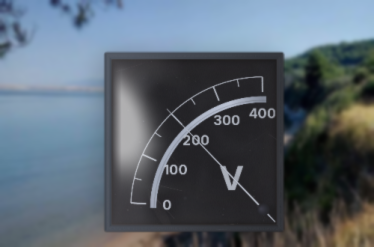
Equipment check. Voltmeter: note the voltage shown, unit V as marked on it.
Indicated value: 200 V
